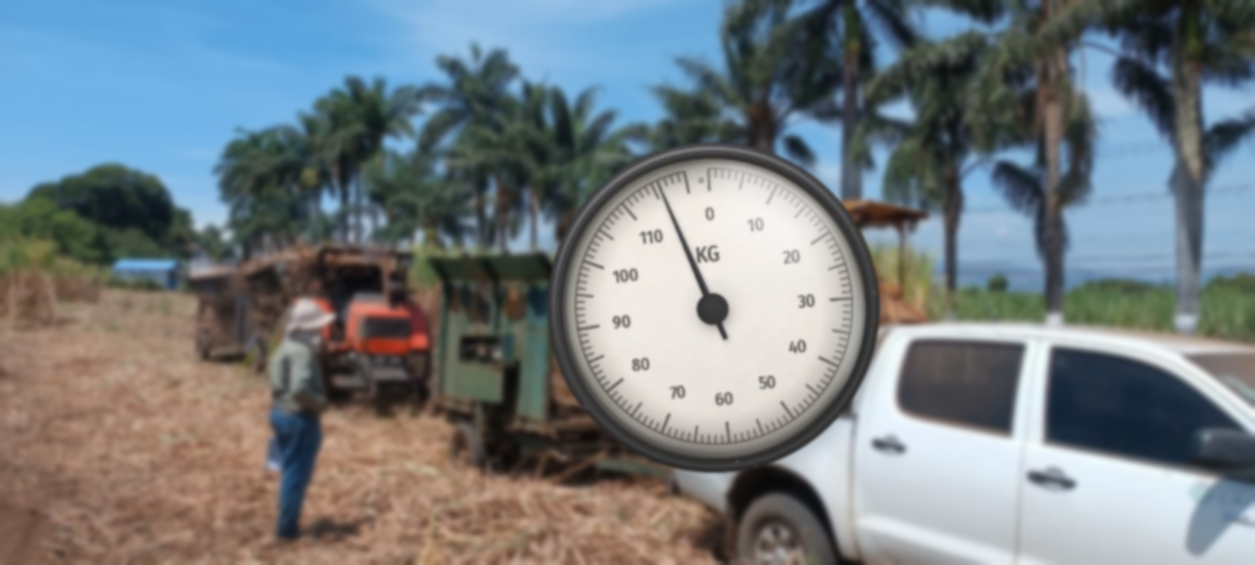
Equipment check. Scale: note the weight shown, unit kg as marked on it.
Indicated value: 116 kg
